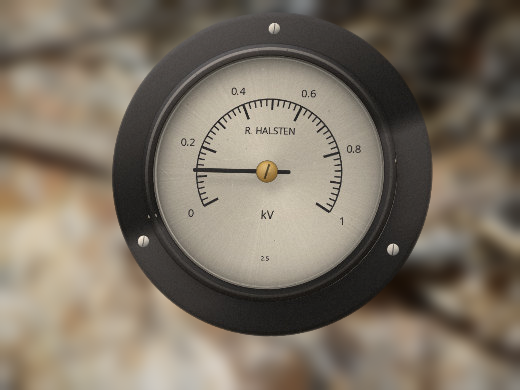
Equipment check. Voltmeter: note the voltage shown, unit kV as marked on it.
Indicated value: 0.12 kV
